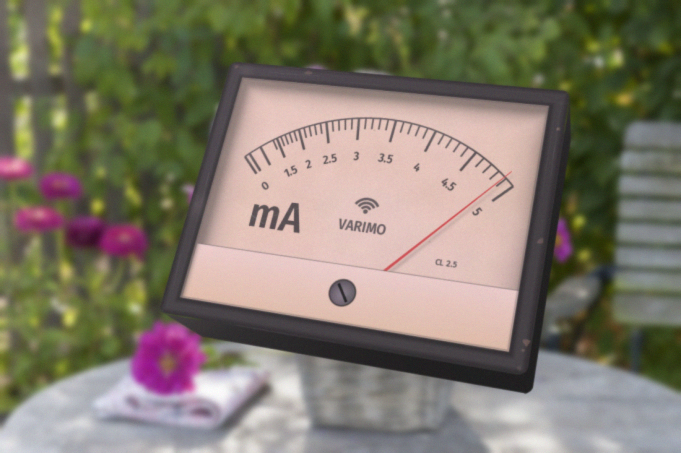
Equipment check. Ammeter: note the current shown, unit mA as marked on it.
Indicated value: 4.9 mA
